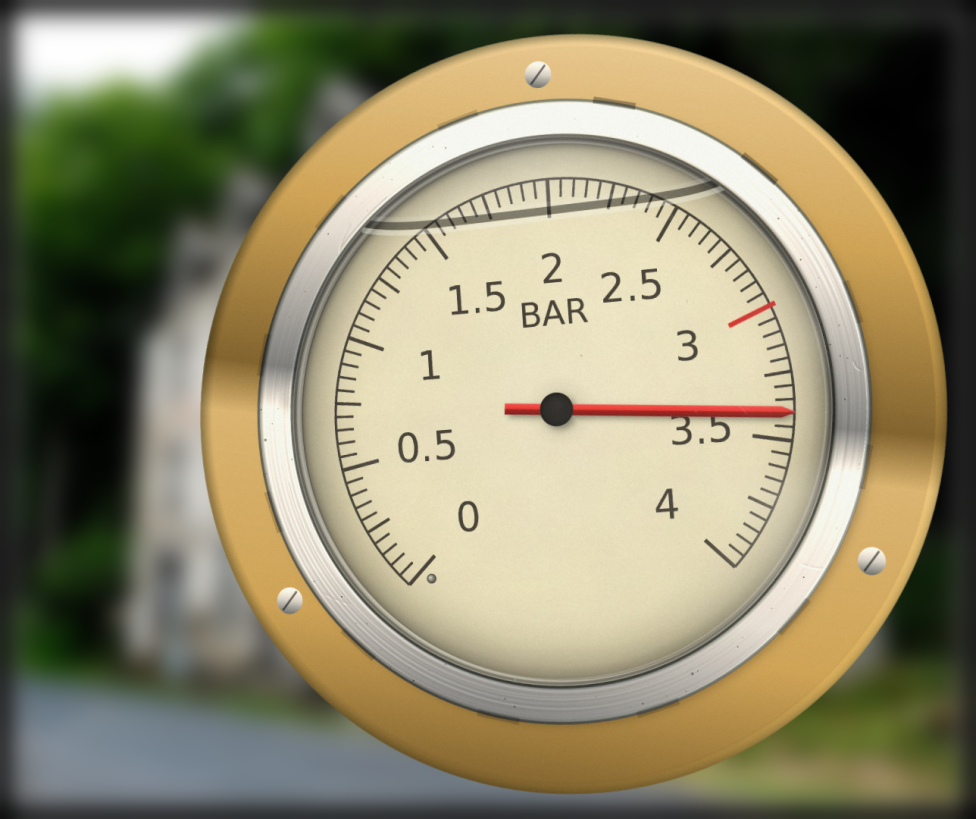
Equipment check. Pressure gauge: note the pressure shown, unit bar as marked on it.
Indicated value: 3.4 bar
